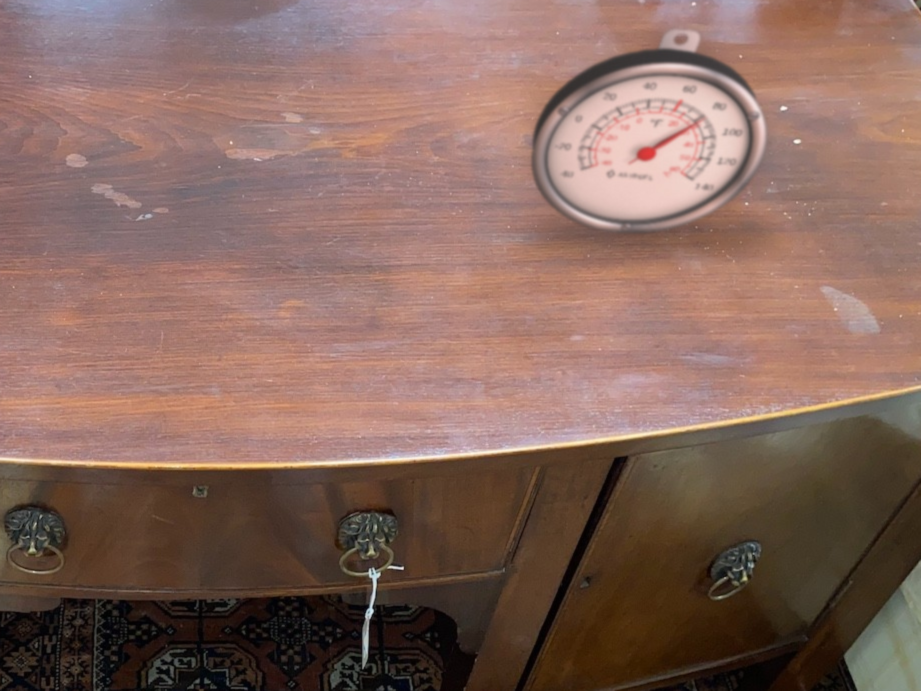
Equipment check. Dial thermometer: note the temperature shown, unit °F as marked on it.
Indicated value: 80 °F
